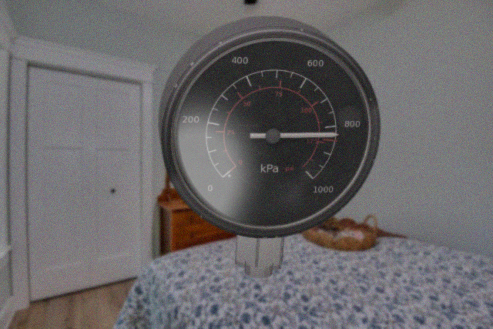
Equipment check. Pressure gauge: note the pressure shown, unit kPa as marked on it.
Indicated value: 825 kPa
